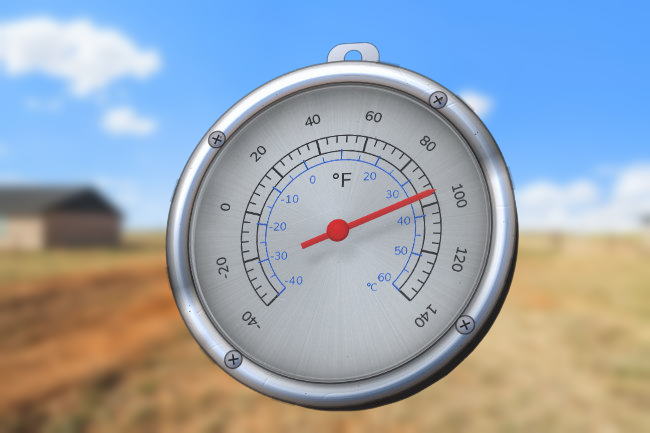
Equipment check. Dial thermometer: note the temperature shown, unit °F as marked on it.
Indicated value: 96 °F
